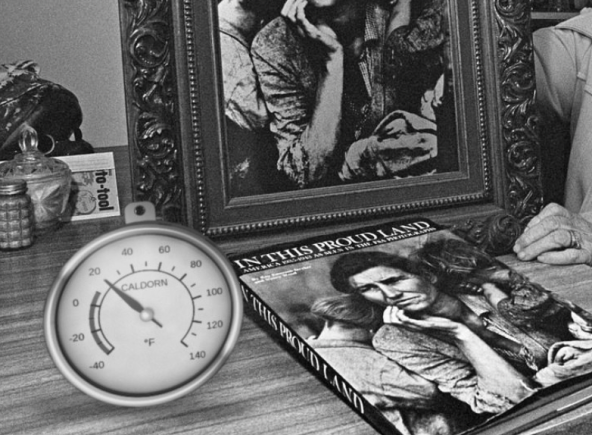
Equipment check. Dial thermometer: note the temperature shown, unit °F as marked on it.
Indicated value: 20 °F
